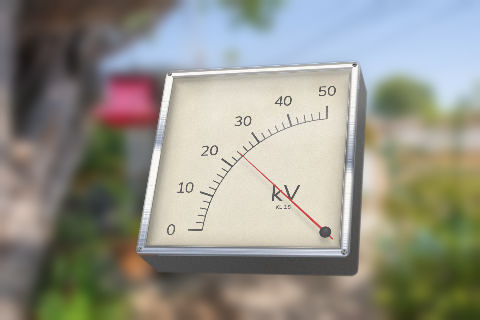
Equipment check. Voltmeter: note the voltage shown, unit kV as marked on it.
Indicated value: 24 kV
